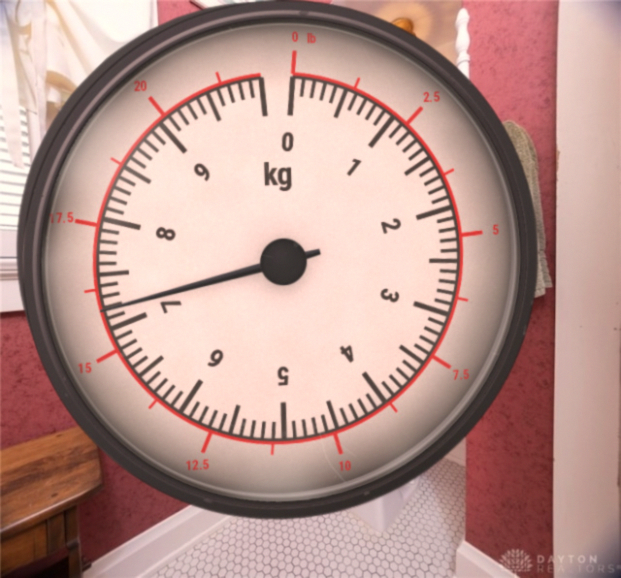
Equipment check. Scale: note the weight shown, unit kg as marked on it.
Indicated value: 7.2 kg
